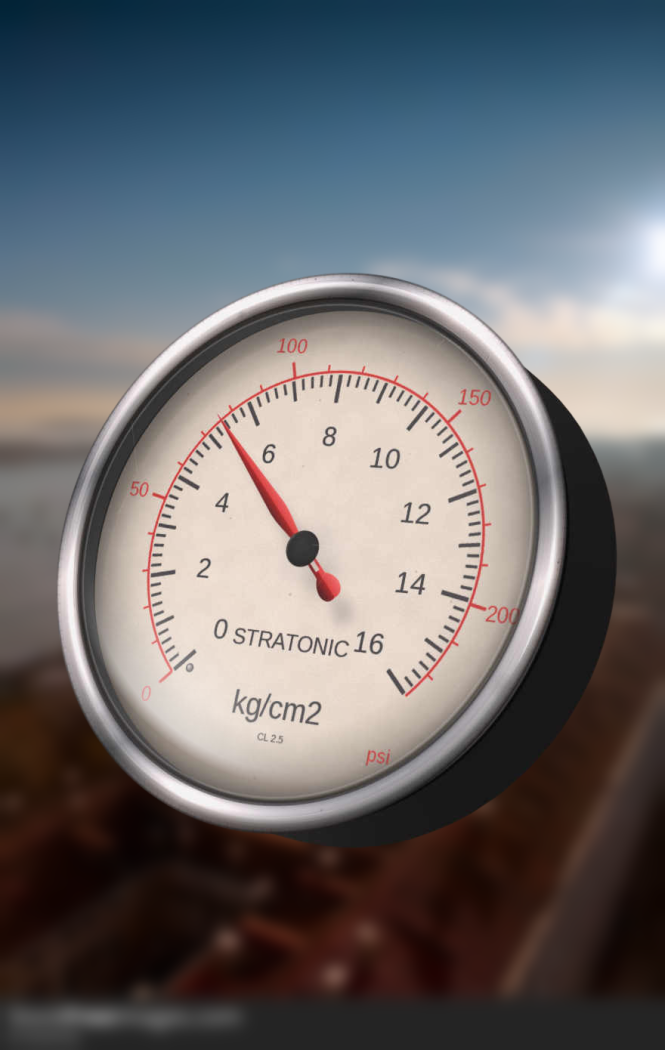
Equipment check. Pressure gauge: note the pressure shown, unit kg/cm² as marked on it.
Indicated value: 5.4 kg/cm²
